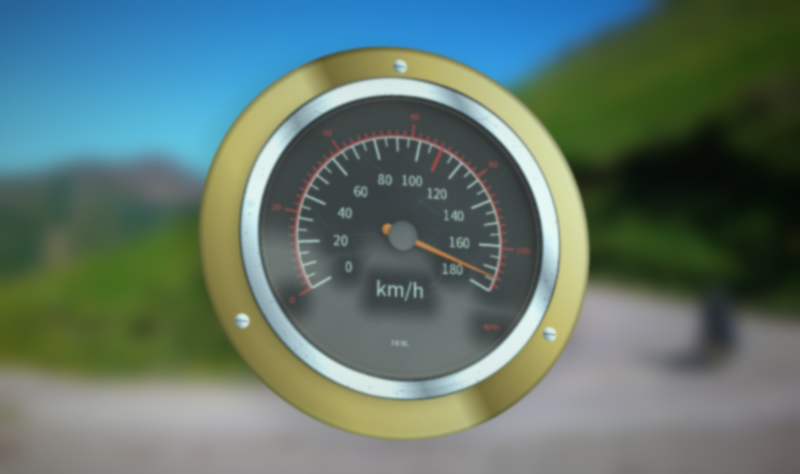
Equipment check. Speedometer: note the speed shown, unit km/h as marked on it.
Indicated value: 175 km/h
